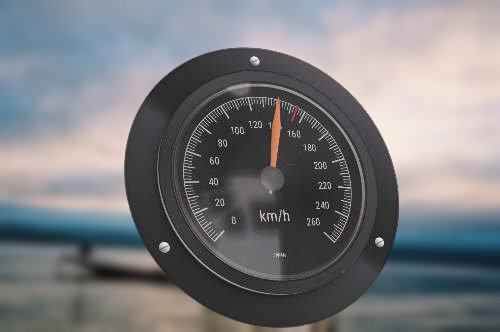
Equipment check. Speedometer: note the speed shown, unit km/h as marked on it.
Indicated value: 140 km/h
